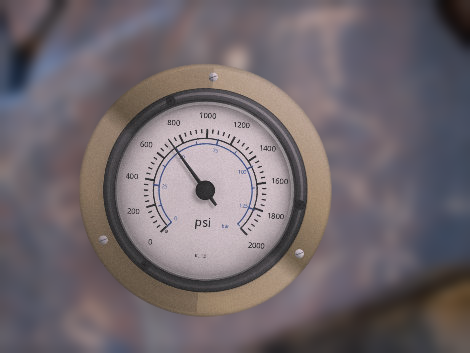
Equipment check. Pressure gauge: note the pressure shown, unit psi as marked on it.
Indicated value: 720 psi
